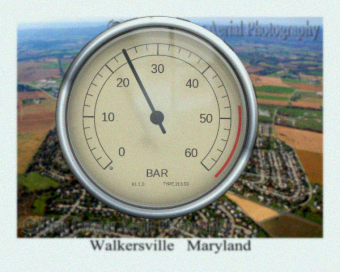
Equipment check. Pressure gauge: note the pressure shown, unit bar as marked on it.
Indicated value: 24 bar
